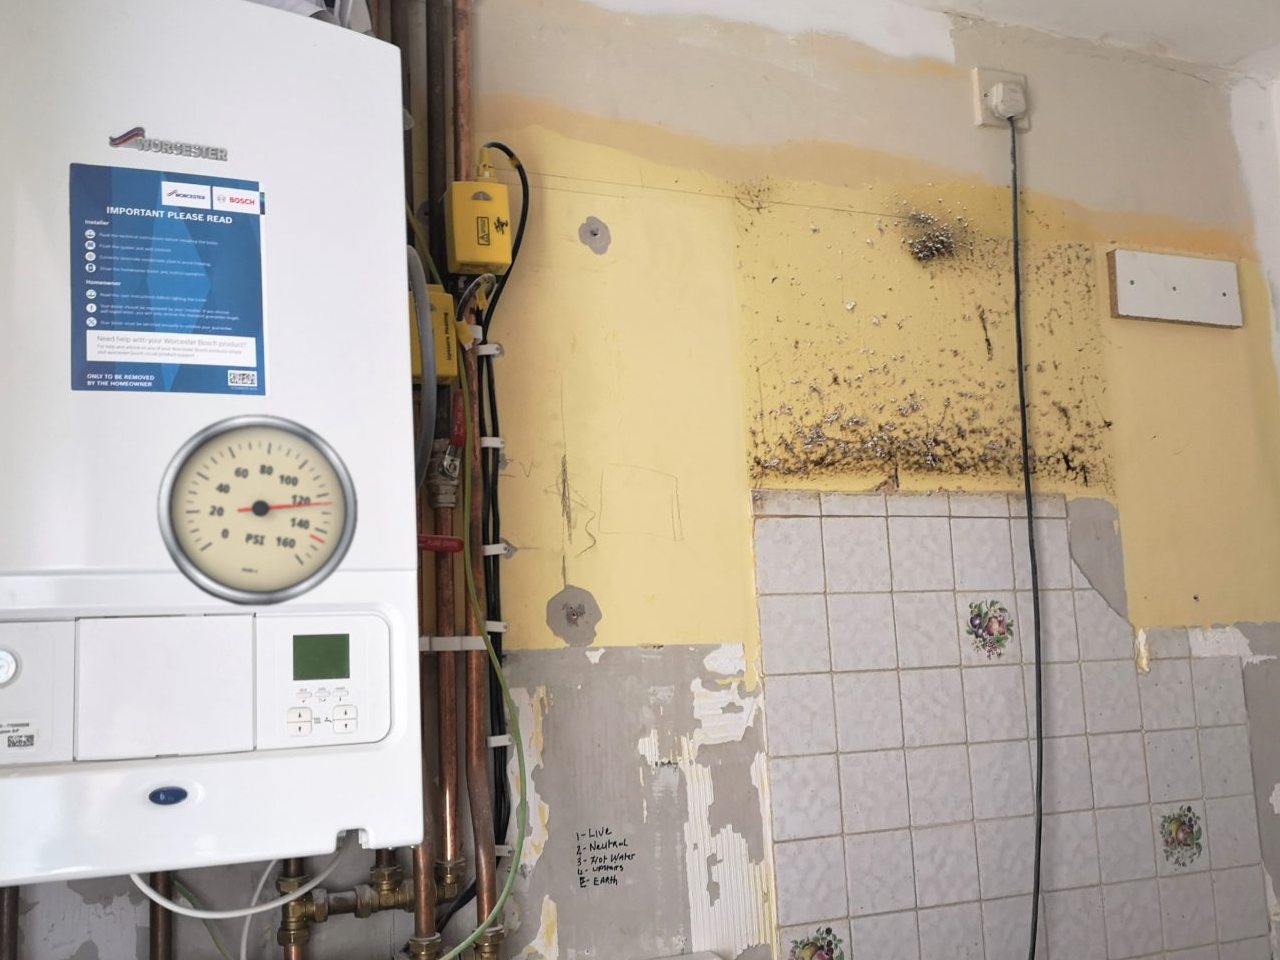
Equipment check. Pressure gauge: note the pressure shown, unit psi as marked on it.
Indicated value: 125 psi
